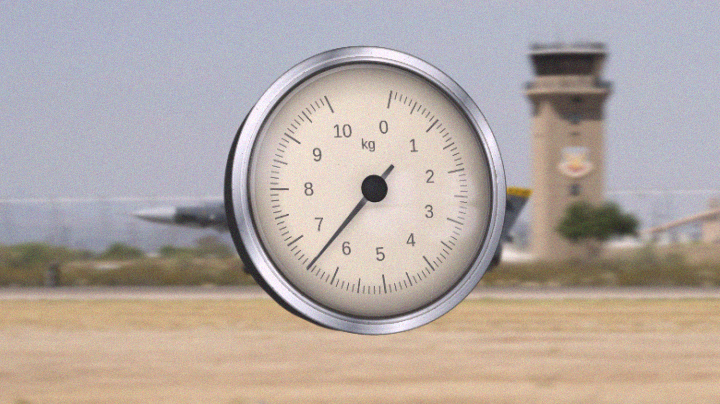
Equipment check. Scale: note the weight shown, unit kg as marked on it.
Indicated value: 6.5 kg
